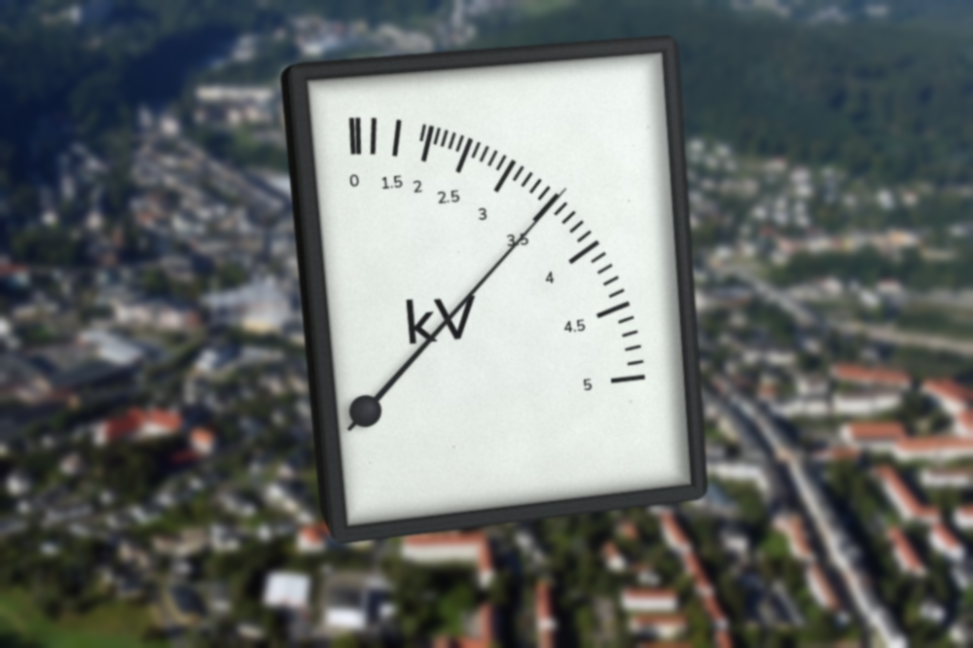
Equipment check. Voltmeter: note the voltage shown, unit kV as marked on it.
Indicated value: 3.5 kV
